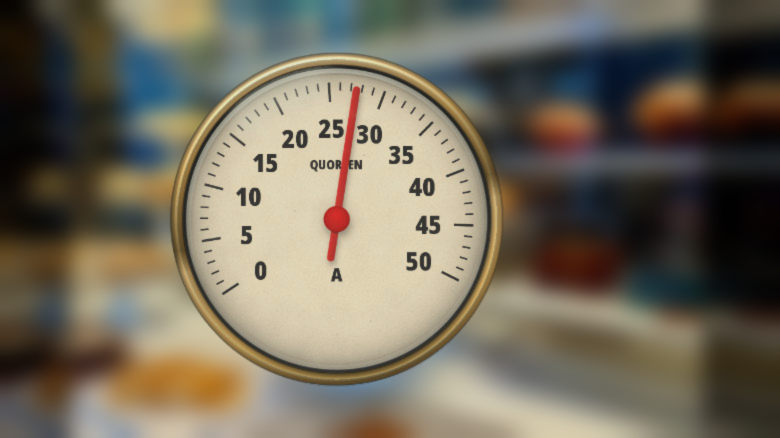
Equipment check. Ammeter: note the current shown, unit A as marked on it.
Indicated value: 27.5 A
